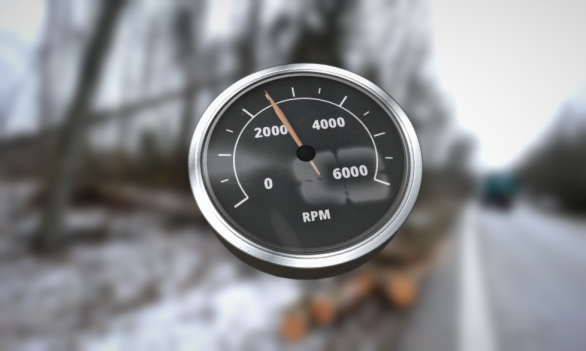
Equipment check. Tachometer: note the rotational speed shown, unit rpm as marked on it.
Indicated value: 2500 rpm
